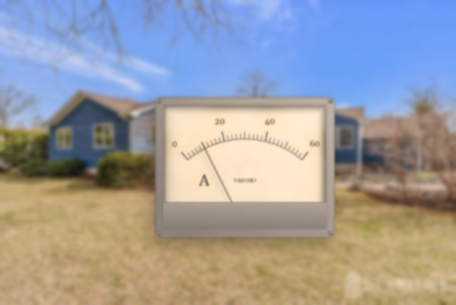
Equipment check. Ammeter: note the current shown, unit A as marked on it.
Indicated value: 10 A
